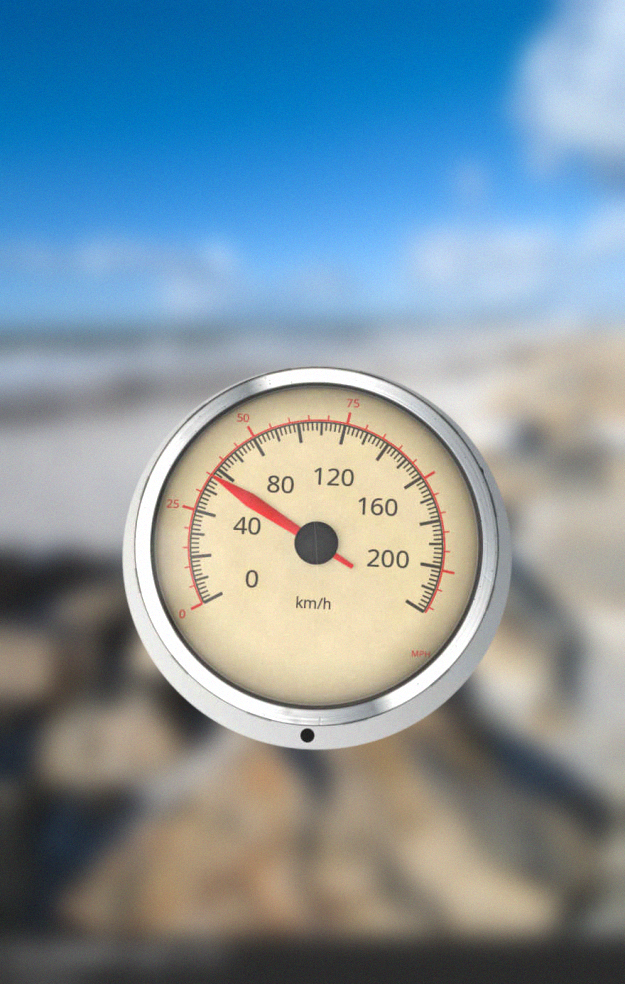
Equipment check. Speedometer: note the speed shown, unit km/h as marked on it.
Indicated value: 56 km/h
